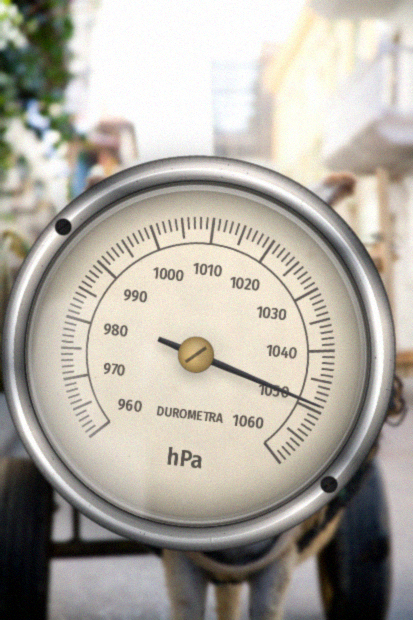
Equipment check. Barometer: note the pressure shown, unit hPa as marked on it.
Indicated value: 1049 hPa
